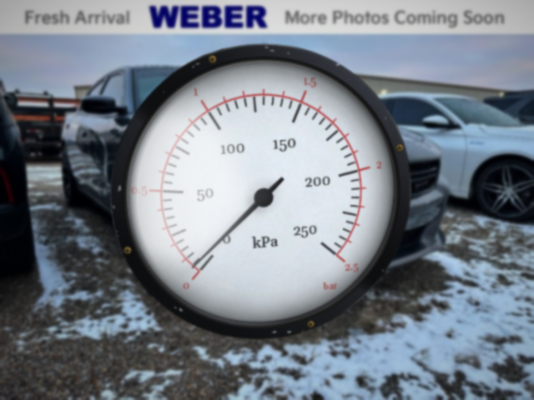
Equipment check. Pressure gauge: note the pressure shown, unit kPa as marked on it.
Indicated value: 5 kPa
